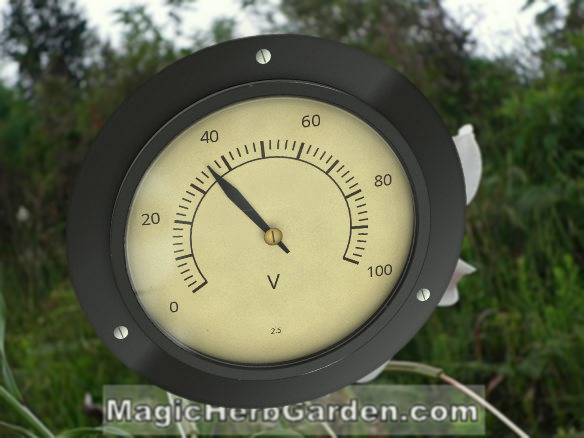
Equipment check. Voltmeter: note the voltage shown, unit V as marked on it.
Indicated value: 36 V
